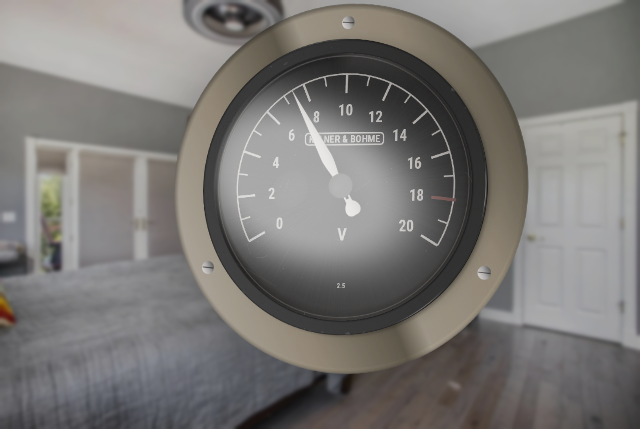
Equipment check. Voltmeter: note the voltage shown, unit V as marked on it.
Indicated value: 7.5 V
